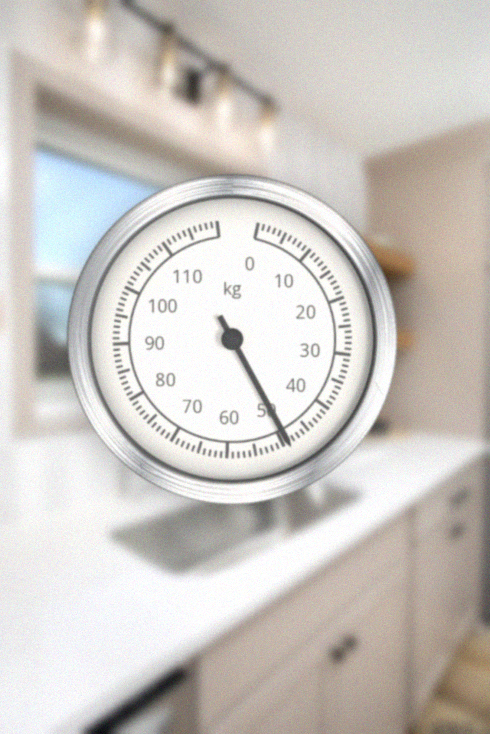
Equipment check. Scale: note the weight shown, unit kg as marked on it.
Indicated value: 49 kg
